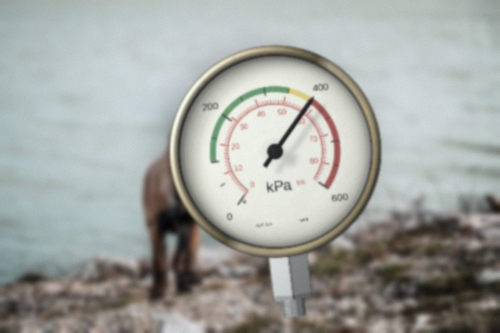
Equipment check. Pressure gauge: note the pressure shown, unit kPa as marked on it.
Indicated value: 400 kPa
